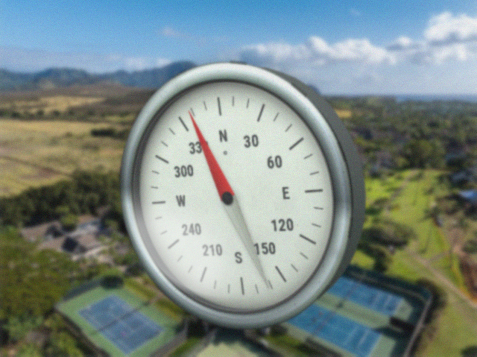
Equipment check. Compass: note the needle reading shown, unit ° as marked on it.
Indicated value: 340 °
